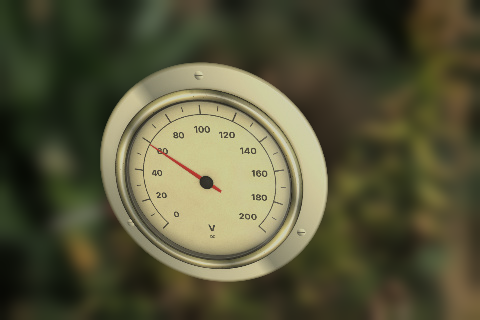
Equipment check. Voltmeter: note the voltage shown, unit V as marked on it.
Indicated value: 60 V
